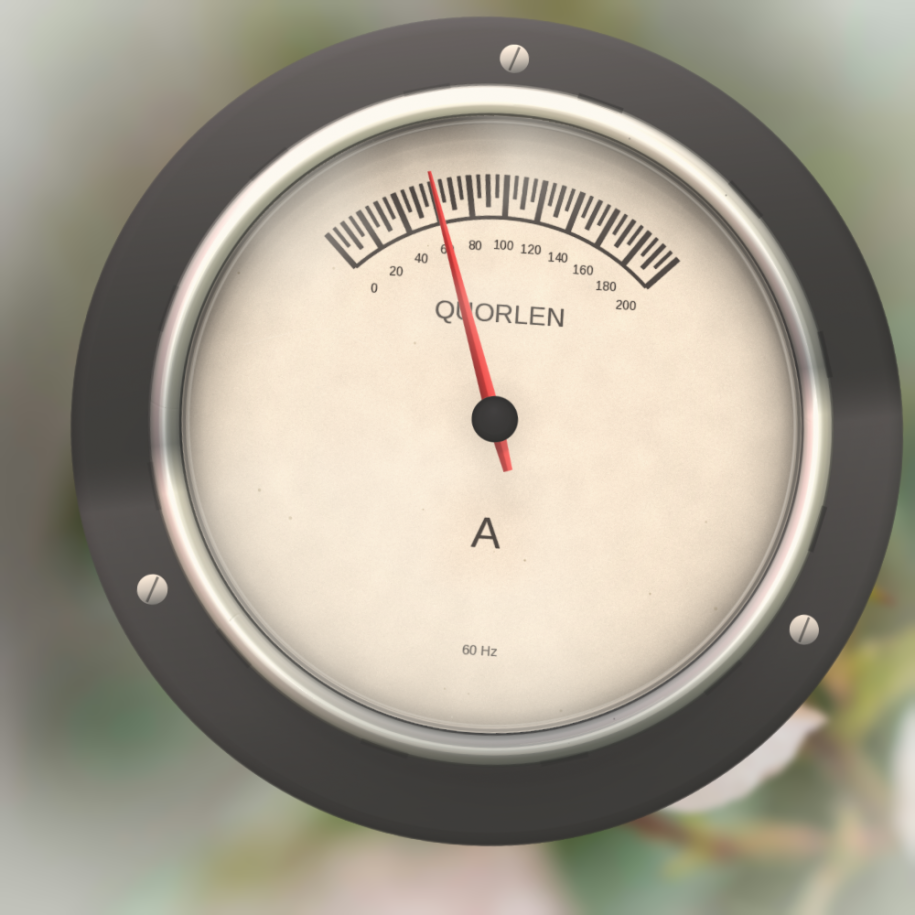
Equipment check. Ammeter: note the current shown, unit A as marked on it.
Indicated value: 60 A
